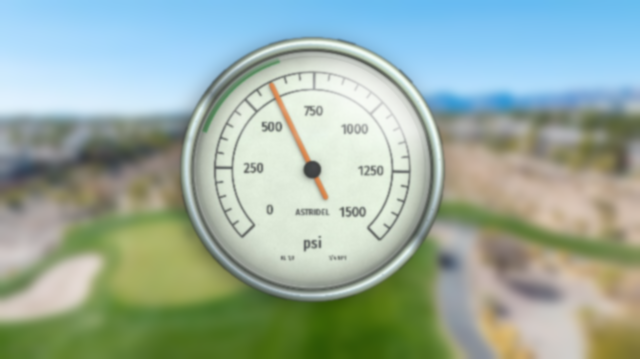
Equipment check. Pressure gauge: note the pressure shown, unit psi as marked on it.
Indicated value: 600 psi
